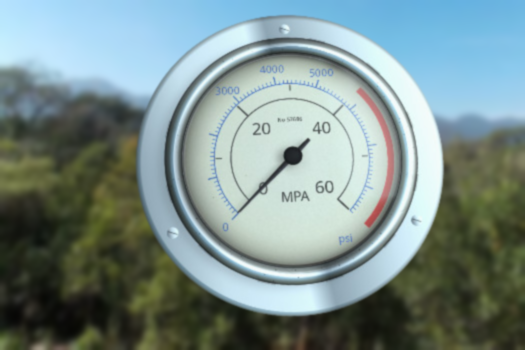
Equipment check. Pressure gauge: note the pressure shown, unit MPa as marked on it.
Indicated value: 0 MPa
